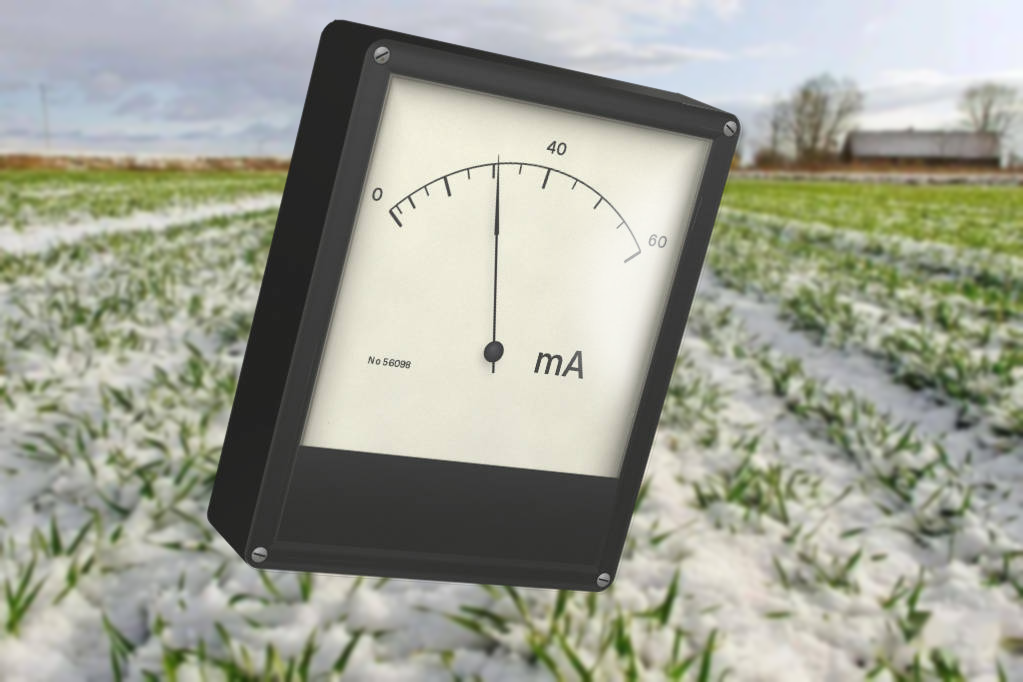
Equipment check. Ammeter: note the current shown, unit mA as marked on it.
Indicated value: 30 mA
